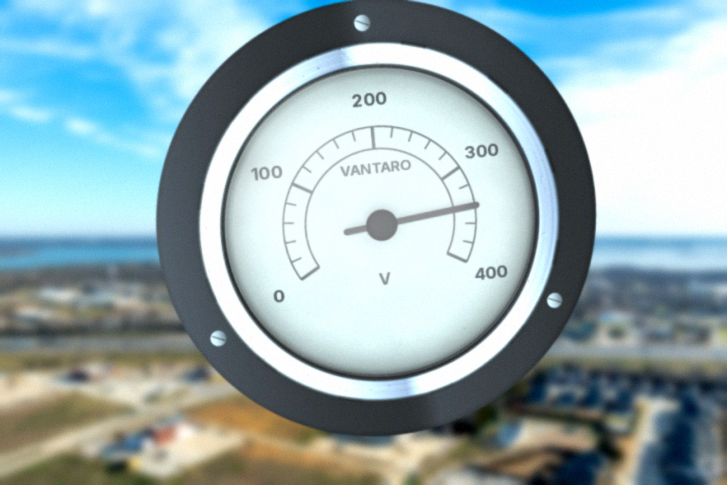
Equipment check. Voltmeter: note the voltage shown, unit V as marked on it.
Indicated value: 340 V
